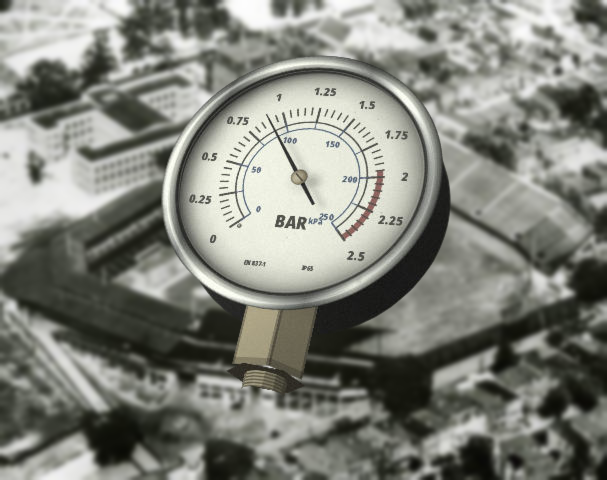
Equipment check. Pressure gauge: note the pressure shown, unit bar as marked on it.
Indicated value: 0.9 bar
